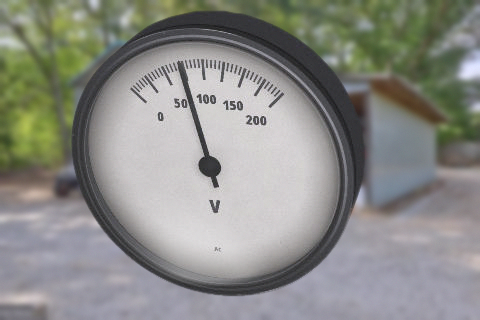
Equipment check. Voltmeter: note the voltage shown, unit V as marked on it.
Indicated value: 75 V
